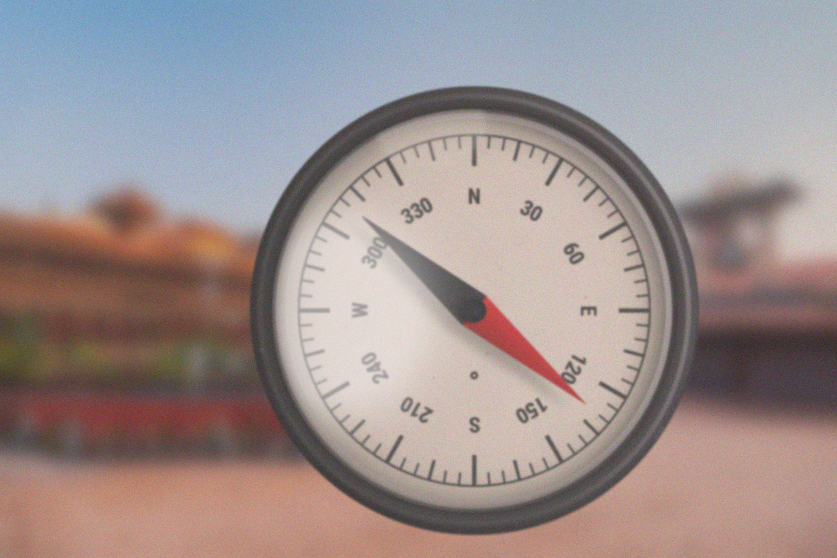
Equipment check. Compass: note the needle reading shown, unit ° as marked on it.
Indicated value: 130 °
